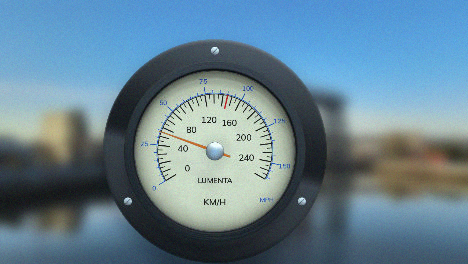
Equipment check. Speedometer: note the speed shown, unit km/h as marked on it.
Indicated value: 55 km/h
